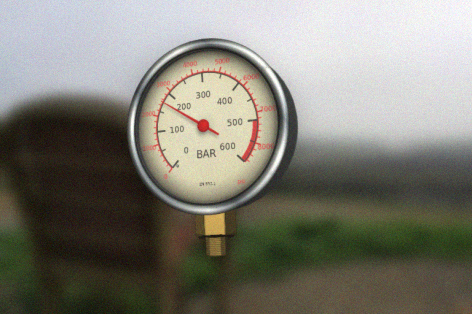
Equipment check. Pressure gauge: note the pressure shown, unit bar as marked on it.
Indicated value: 175 bar
